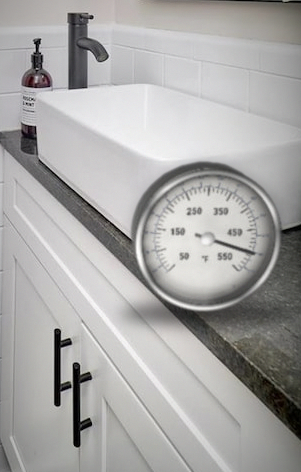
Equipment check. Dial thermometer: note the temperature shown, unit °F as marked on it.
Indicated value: 500 °F
